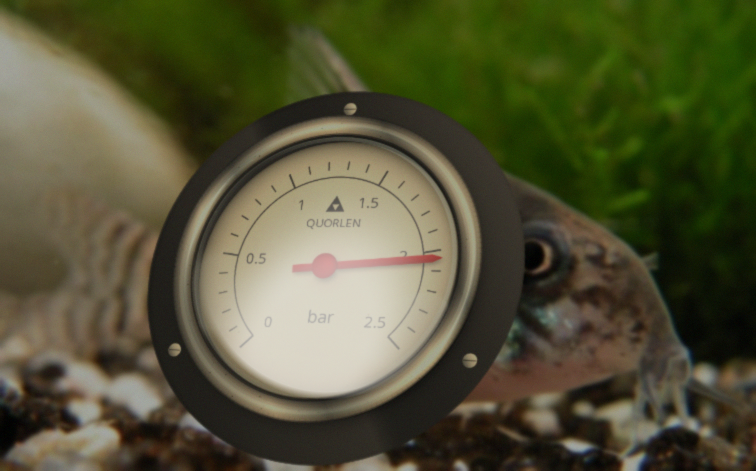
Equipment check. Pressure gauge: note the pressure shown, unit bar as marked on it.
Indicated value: 2.05 bar
